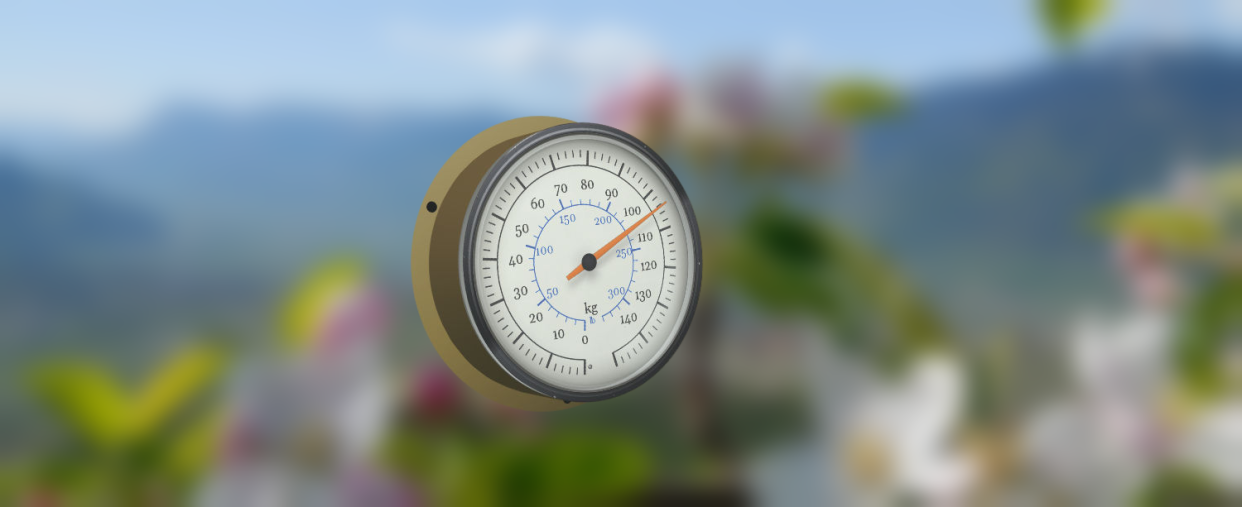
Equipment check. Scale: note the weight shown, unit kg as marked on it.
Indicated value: 104 kg
